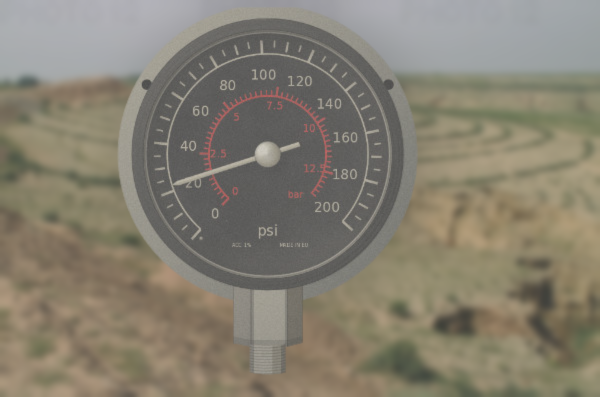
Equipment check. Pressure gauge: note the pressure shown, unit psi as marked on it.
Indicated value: 22.5 psi
